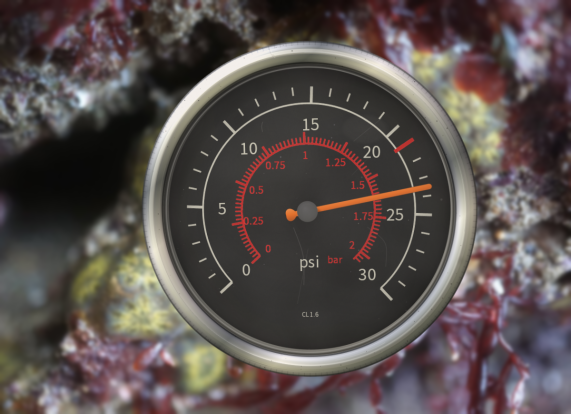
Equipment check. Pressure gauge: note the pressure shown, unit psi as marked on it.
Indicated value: 23.5 psi
